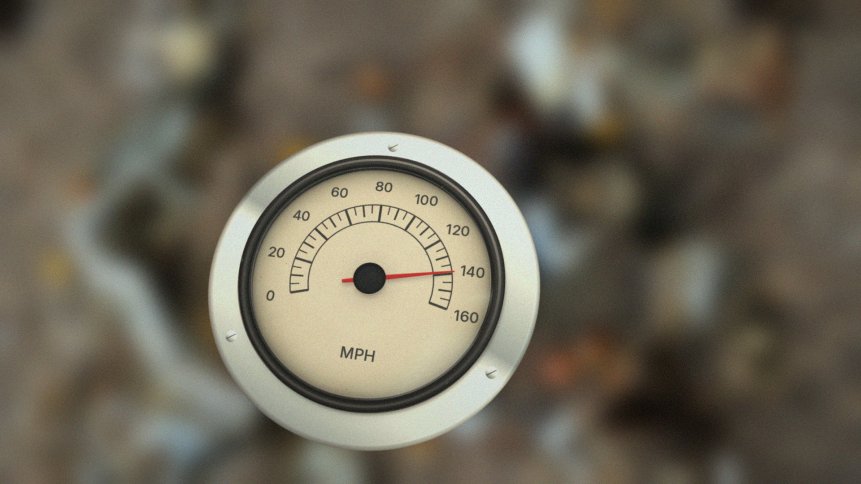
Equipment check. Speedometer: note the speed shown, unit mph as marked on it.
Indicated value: 140 mph
